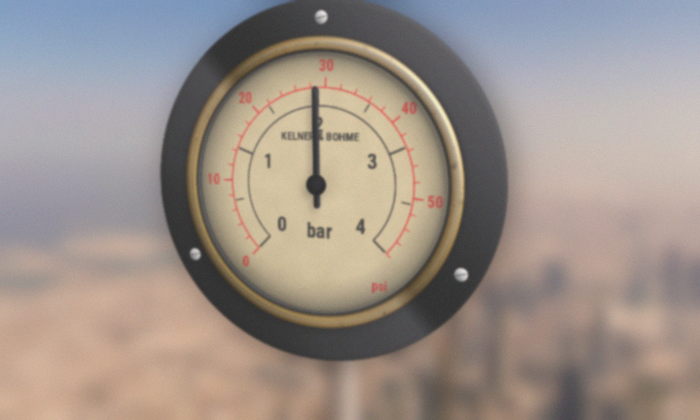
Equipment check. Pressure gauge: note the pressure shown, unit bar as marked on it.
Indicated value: 2 bar
